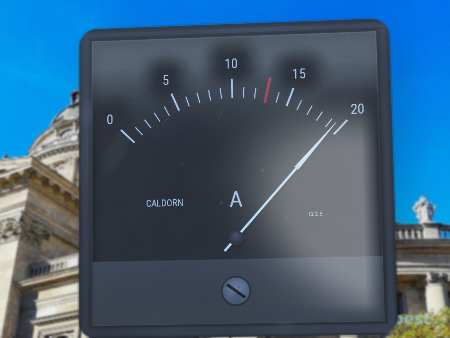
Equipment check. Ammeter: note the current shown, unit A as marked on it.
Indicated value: 19.5 A
